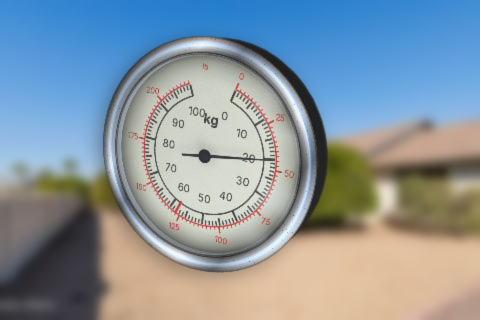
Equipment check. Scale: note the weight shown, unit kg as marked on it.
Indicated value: 20 kg
